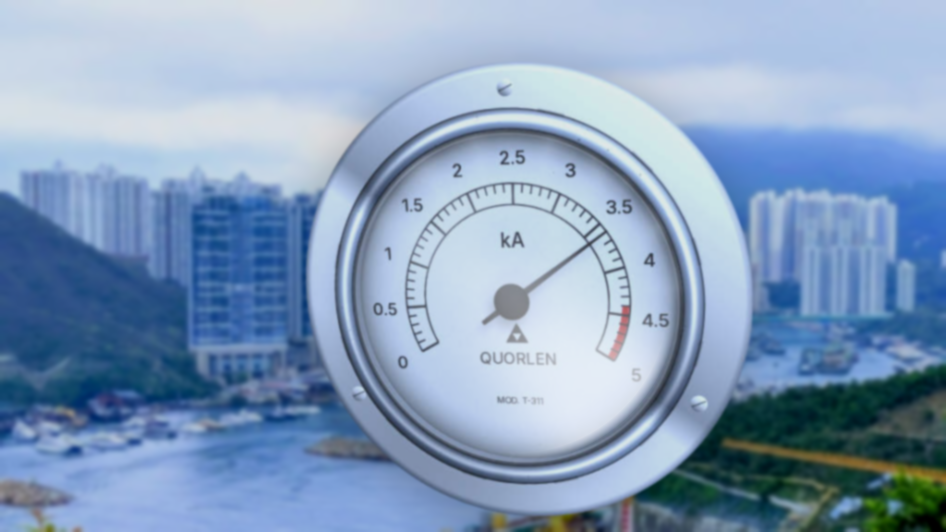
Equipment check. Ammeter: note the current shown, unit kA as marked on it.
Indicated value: 3.6 kA
